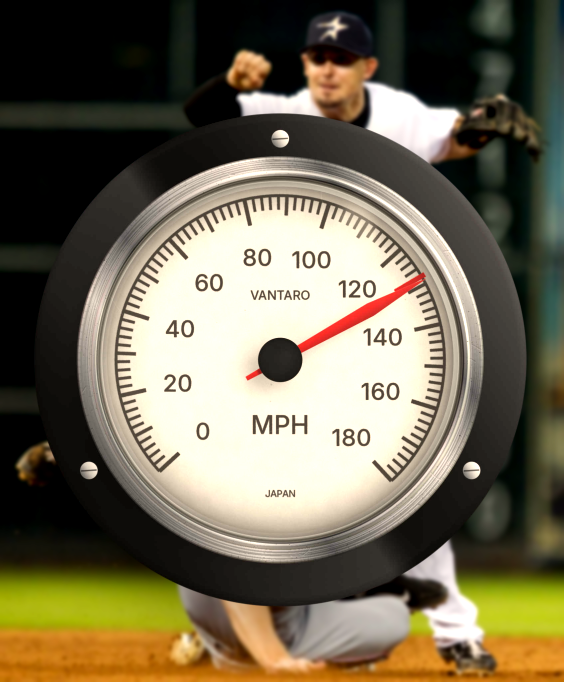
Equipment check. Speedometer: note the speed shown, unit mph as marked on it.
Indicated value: 129 mph
